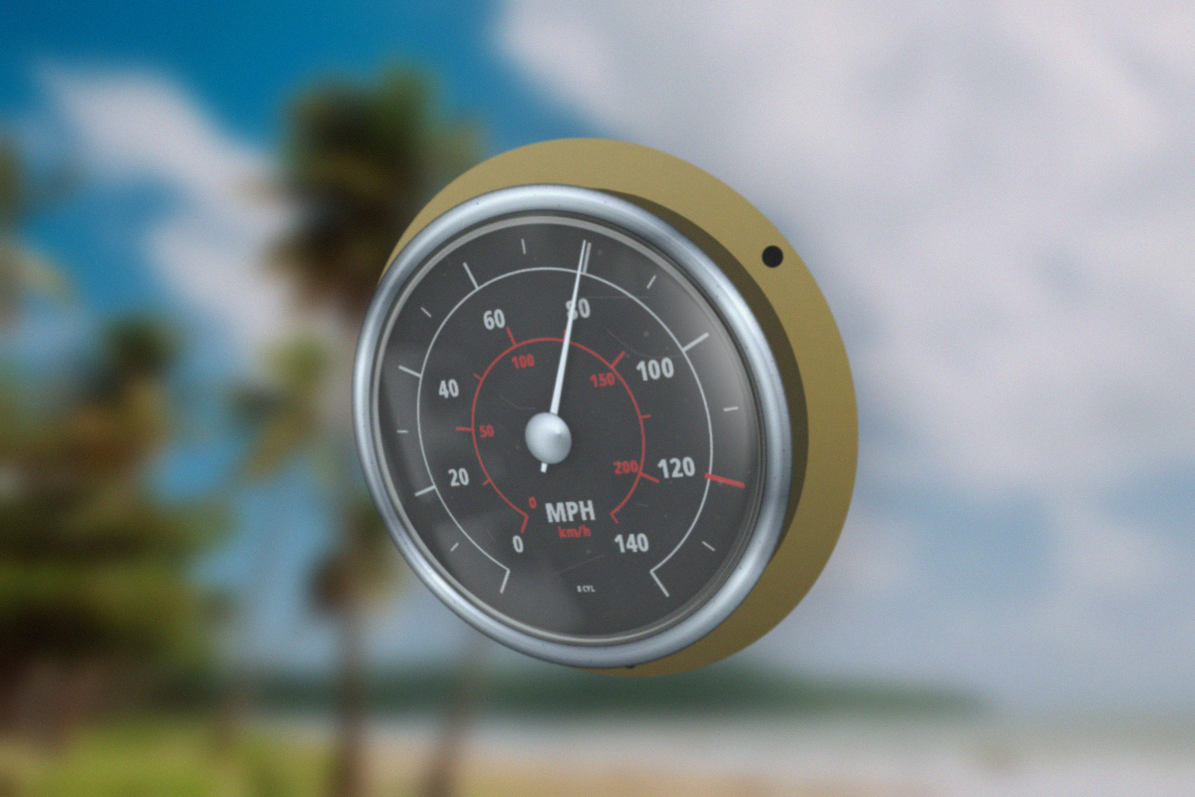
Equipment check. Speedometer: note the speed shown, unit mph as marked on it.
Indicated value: 80 mph
